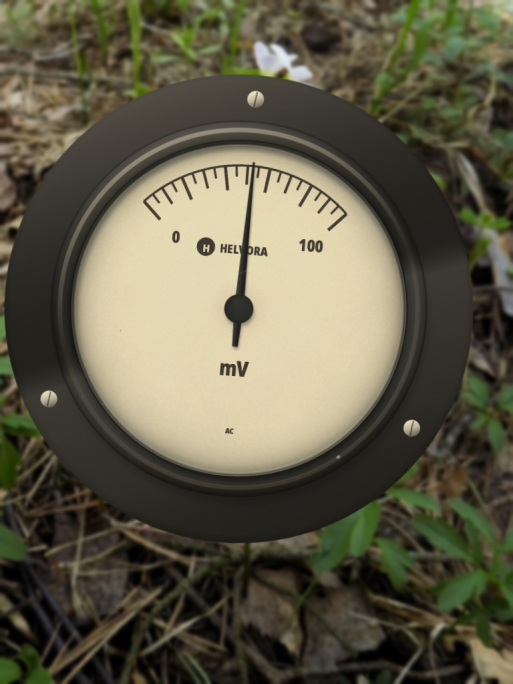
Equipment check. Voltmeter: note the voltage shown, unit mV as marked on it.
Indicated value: 52.5 mV
